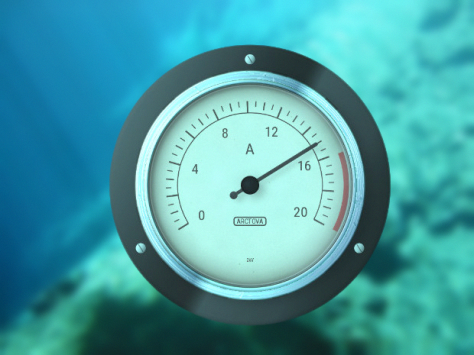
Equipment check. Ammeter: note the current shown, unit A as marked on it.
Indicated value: 15 A
